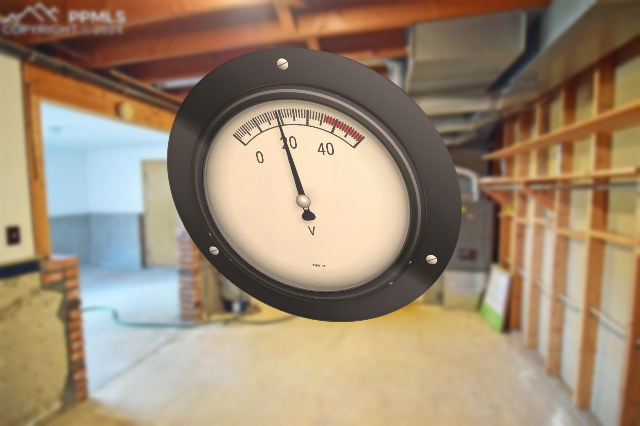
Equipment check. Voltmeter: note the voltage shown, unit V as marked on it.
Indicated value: 20 V
